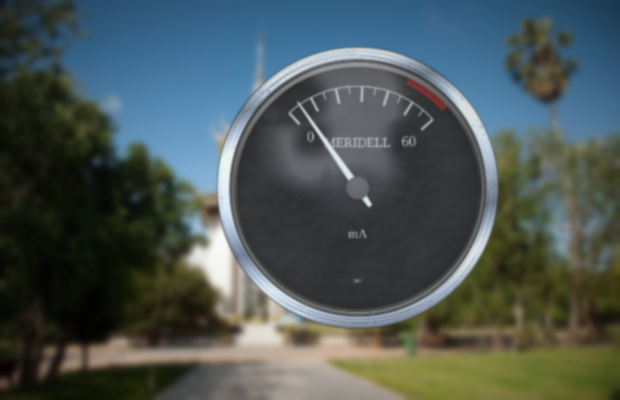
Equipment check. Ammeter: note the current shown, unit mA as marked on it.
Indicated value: 5 mA
